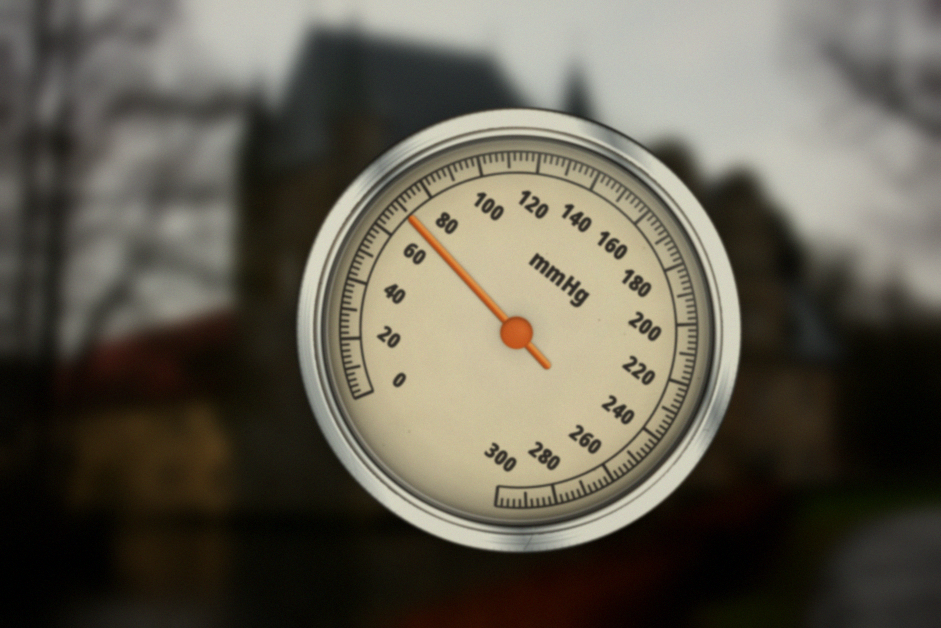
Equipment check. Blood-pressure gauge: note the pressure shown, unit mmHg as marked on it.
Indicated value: 70 mmHg
